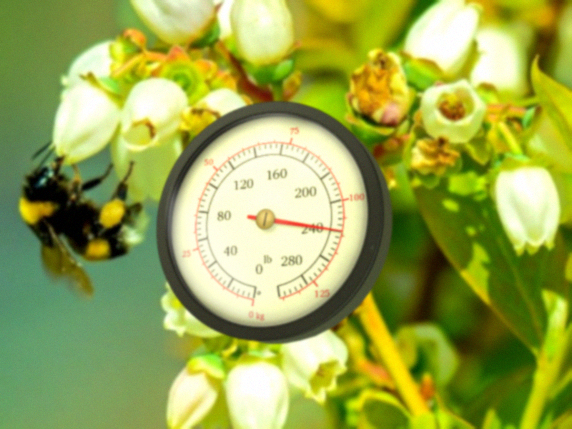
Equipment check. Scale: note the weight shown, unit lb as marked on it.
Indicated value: 240 lb
